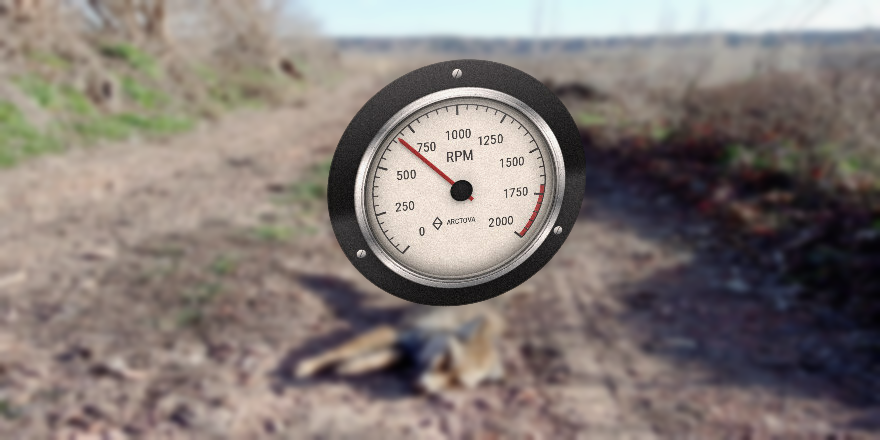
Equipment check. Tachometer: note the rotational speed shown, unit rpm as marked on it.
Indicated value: 675 rpm
